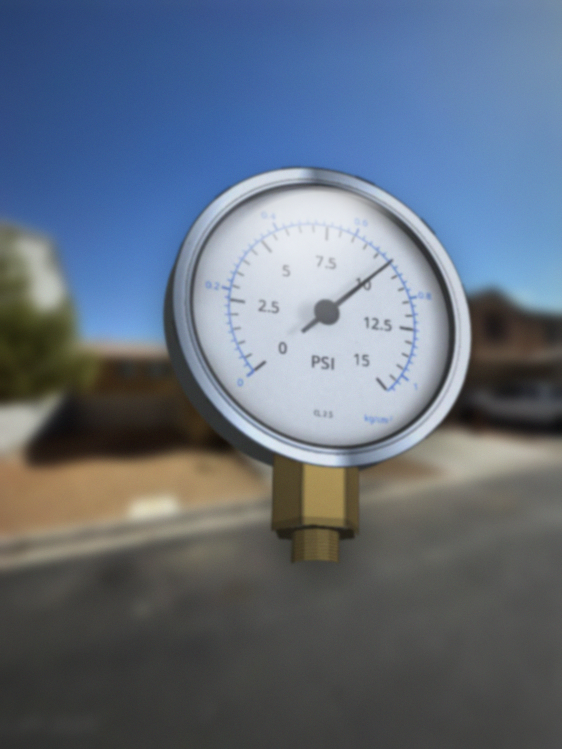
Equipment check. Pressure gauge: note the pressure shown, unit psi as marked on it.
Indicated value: 10 psi
